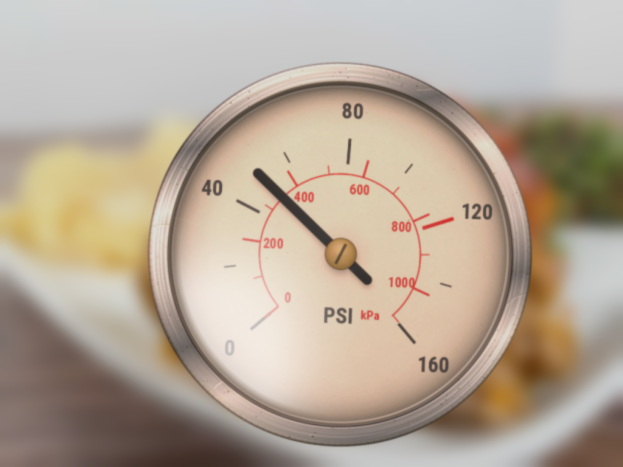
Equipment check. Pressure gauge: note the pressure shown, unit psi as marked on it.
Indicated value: 50 psi
